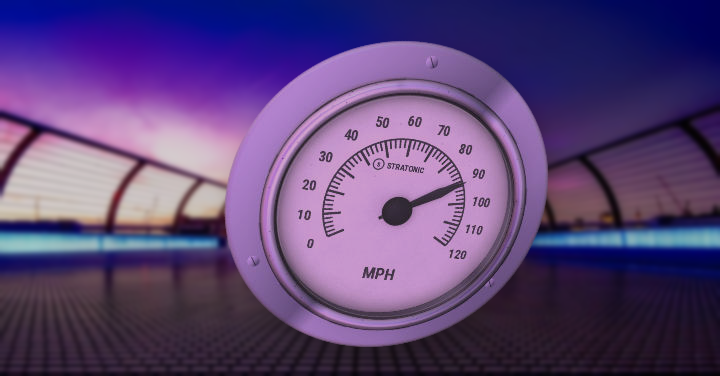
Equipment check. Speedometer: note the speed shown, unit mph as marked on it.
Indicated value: 90 mph
